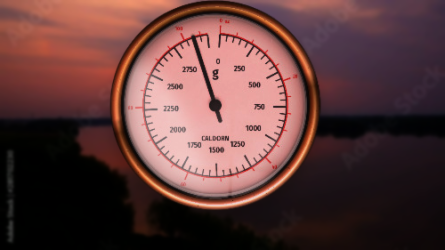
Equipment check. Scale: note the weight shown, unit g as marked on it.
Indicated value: 2900 g
